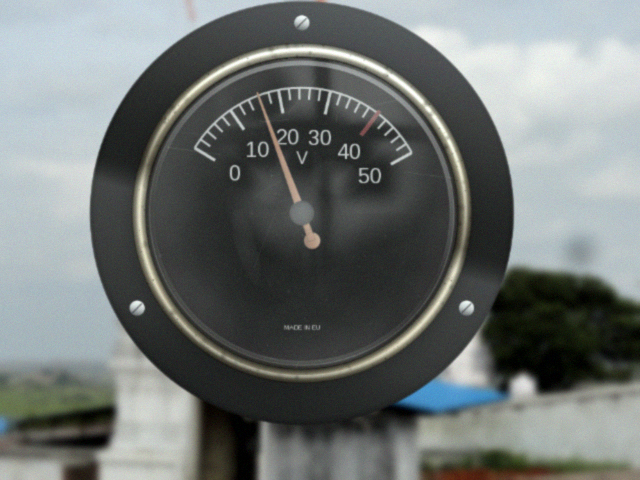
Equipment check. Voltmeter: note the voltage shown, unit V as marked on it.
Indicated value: 16 V
